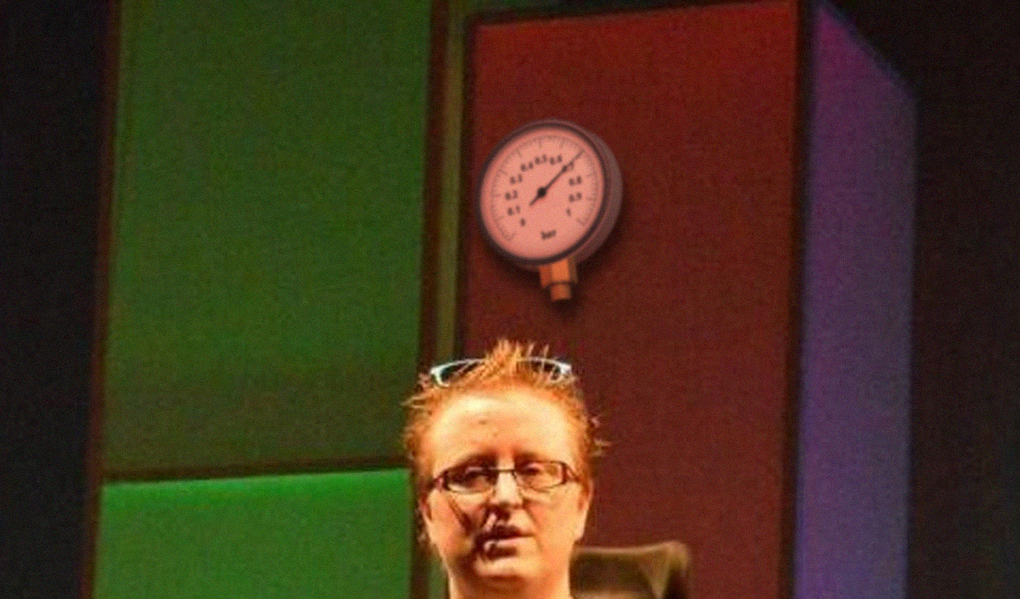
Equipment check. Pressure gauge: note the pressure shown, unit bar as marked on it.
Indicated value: 0.7 bar
